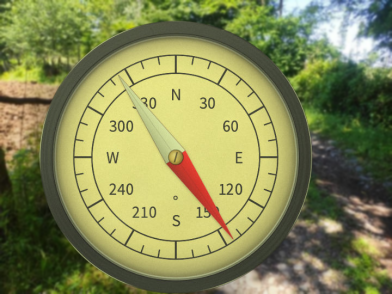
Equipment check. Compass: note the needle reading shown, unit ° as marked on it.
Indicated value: 145 °
